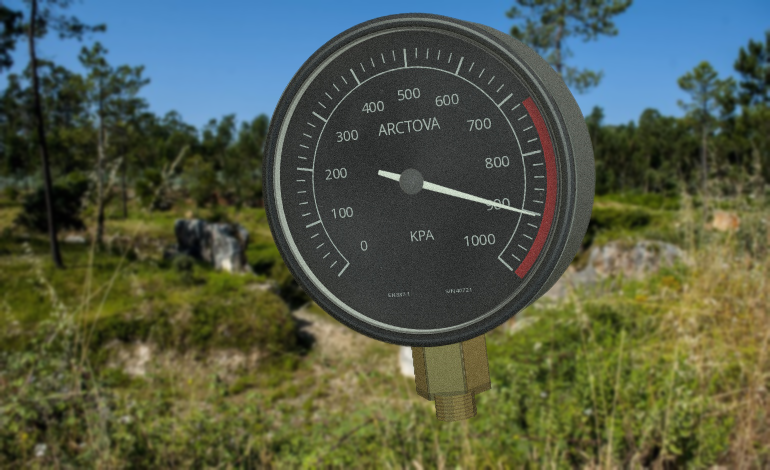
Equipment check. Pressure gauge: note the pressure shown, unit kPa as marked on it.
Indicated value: 900 kPa
